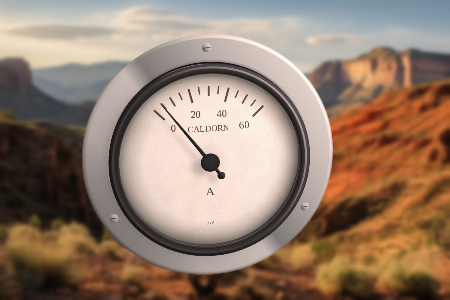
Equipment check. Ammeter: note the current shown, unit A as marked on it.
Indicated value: 5 A
